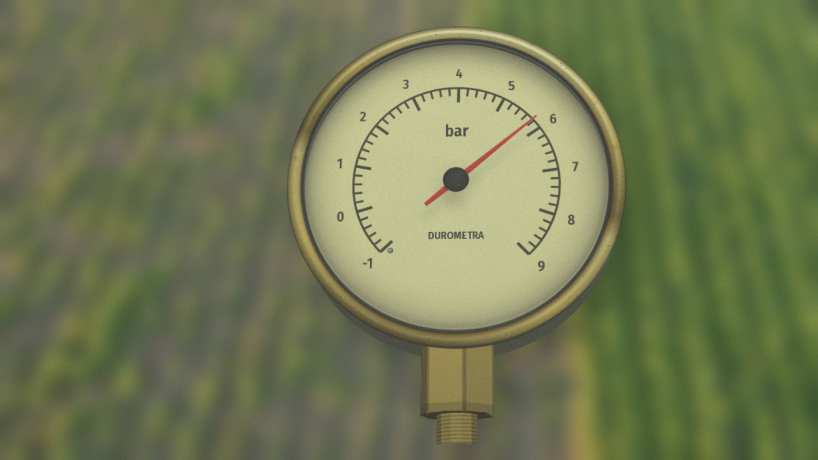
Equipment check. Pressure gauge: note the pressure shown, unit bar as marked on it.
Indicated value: 5.8 bar
